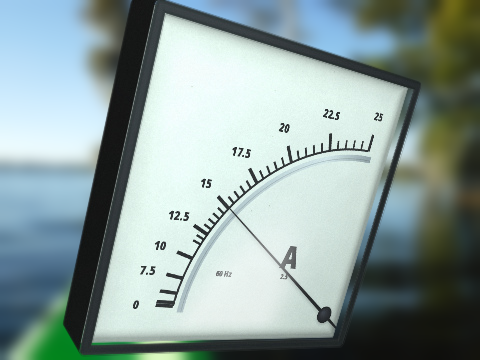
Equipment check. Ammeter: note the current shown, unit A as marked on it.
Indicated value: 15 A
